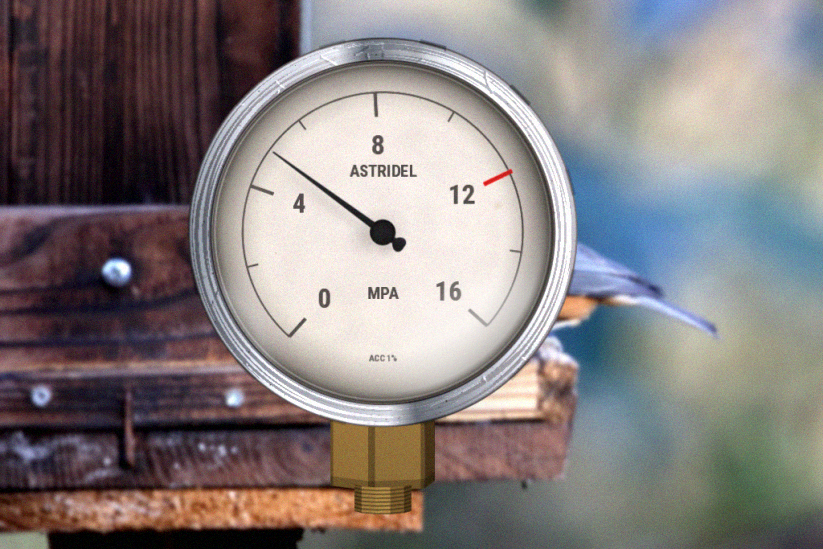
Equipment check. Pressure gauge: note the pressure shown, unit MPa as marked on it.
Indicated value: 5 MPa
